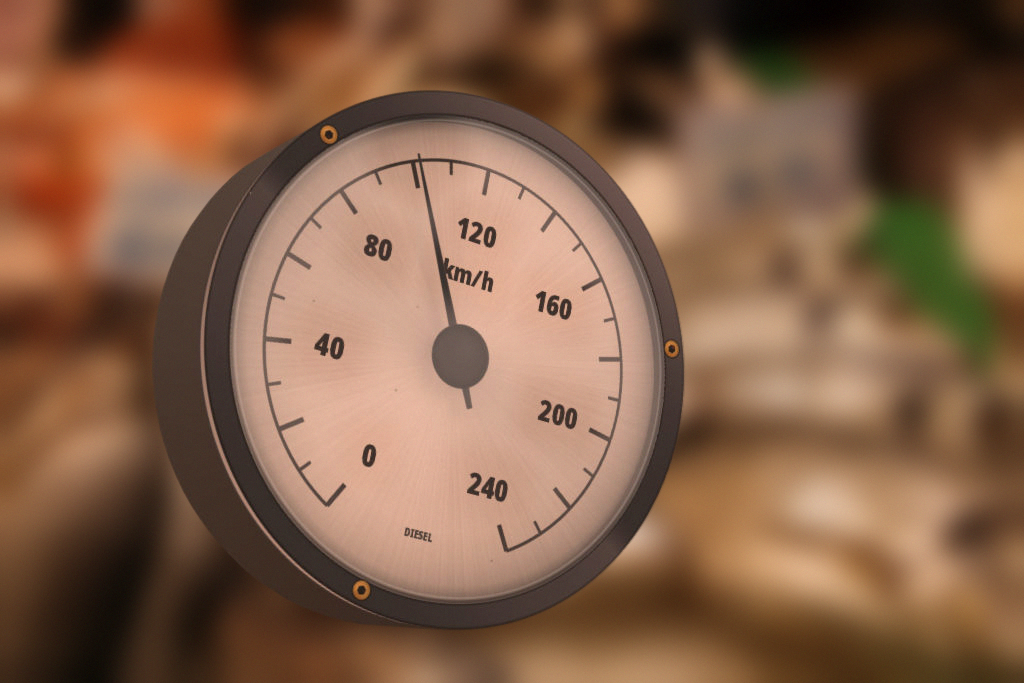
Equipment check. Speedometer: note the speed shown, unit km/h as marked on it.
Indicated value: 100 km/h
